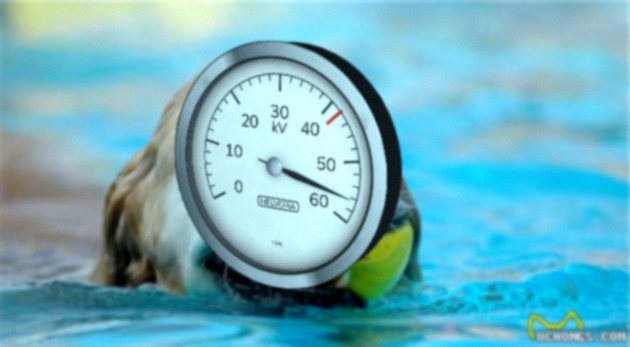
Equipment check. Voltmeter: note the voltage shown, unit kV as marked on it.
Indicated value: 56 kV
